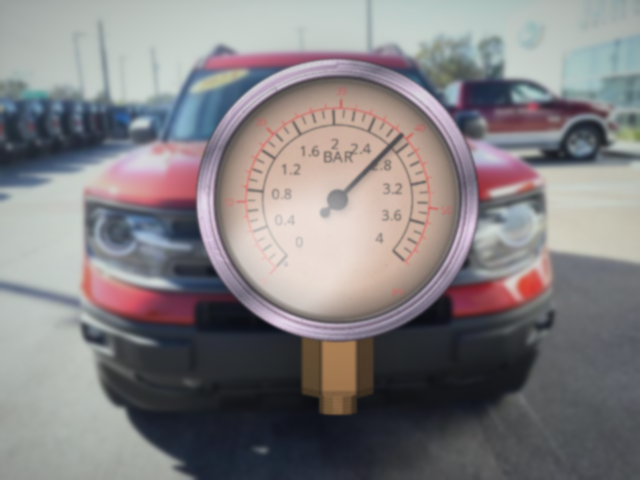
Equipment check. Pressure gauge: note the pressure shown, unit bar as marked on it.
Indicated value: 2.7 bar
